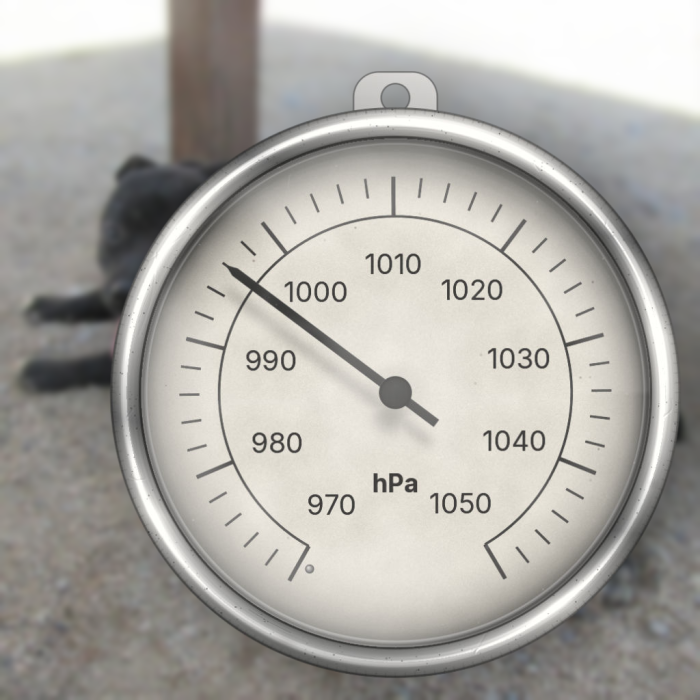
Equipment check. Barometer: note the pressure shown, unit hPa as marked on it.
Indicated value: 996 hPa
